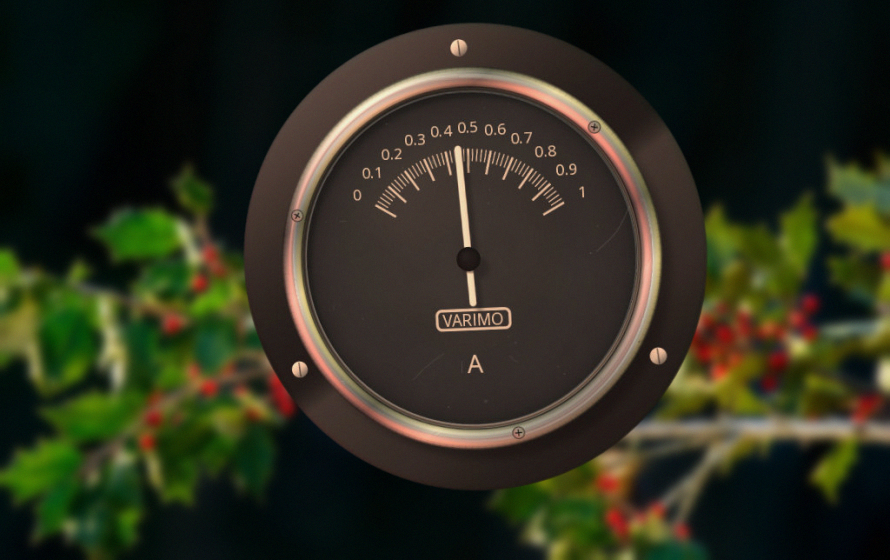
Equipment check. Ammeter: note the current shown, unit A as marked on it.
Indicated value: 0.46 A
